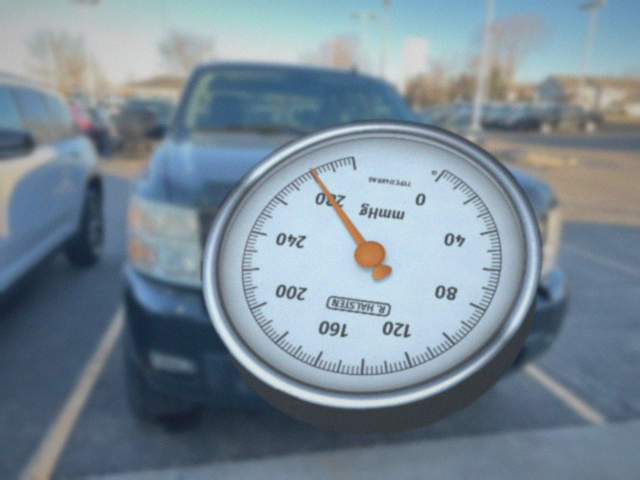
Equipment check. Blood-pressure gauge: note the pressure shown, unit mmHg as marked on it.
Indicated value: 280 mmHg
